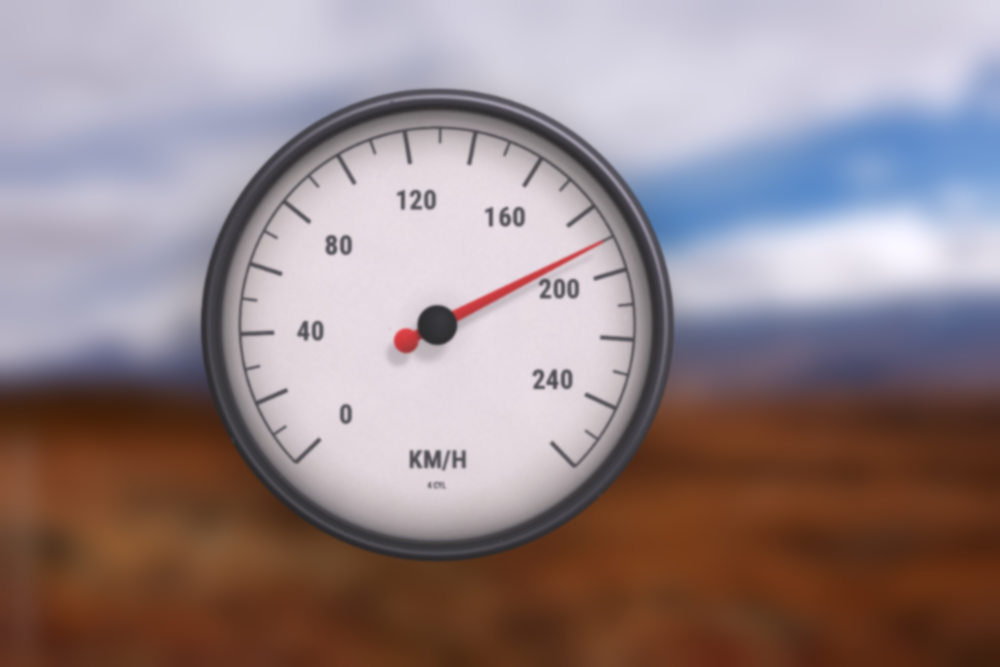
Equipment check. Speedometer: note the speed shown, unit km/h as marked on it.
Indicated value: 190 km/h
